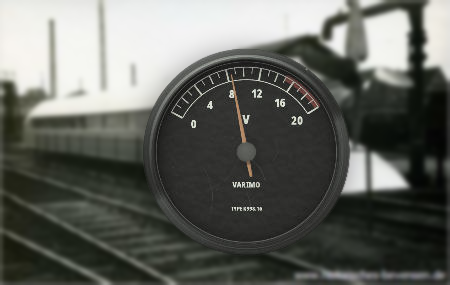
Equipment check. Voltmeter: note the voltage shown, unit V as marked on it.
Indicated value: 8.5 V
